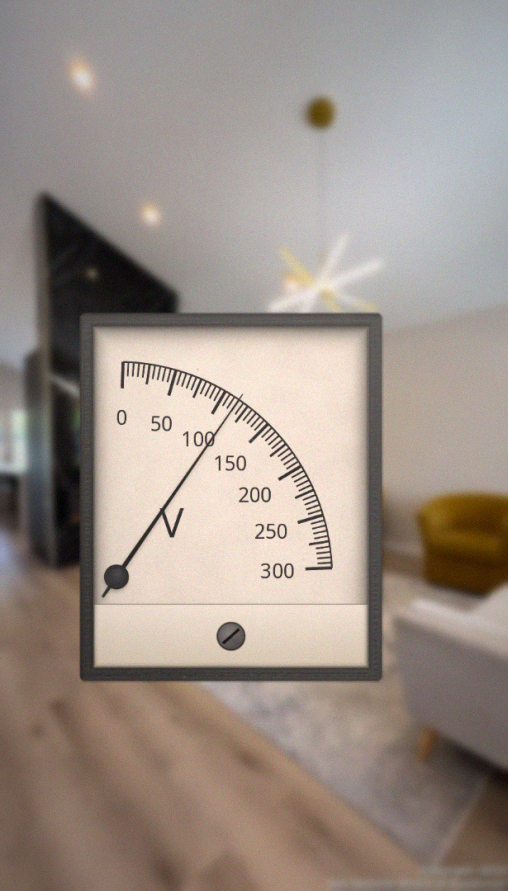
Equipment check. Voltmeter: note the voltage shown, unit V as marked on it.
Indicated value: 115 V
